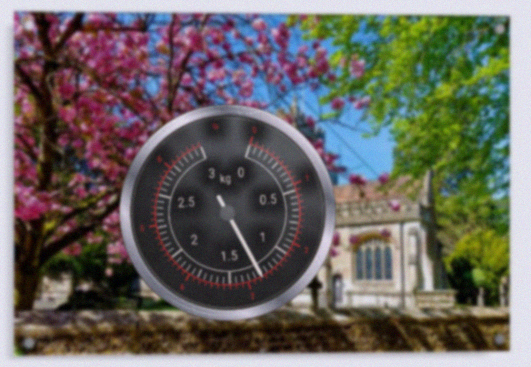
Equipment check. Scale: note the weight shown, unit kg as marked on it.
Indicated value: 1.25 kg
